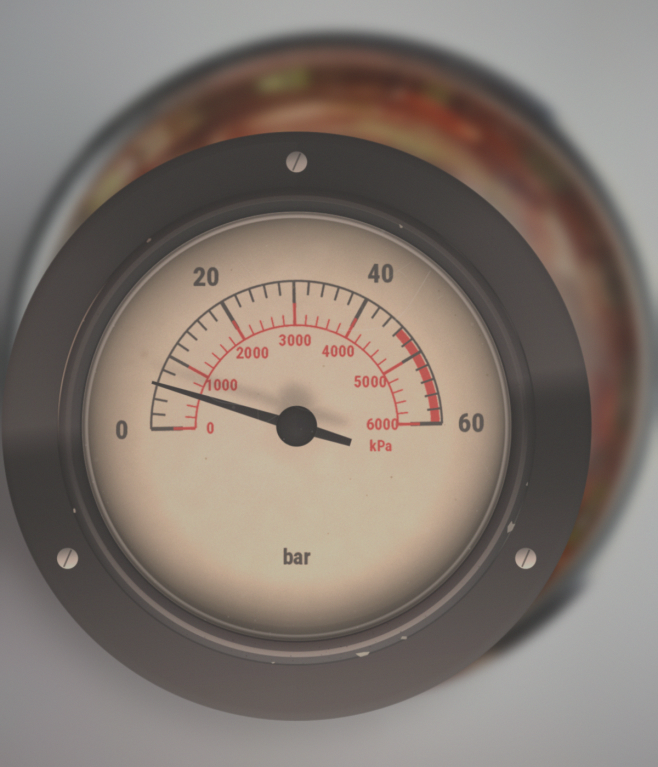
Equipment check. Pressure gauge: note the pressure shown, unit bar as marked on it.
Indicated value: 6 bar
